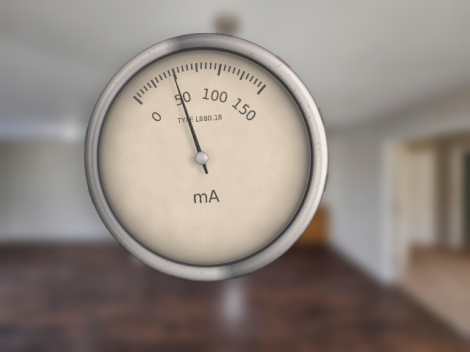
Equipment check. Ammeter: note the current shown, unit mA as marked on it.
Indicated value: 50 mA
